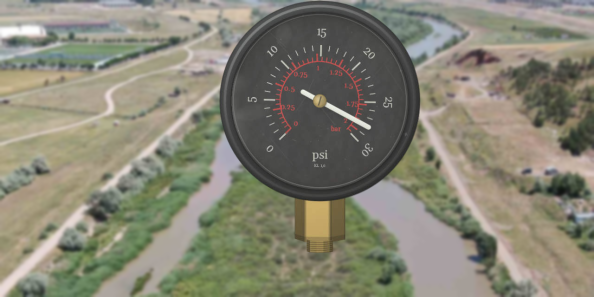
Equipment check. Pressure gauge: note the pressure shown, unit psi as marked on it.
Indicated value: 28 psi
